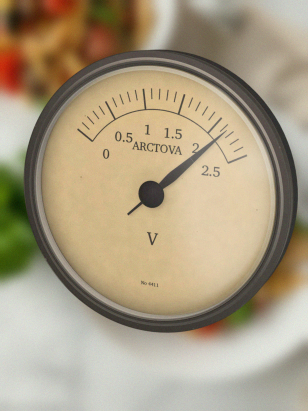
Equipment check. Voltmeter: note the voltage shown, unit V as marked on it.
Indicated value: 2.15 V
